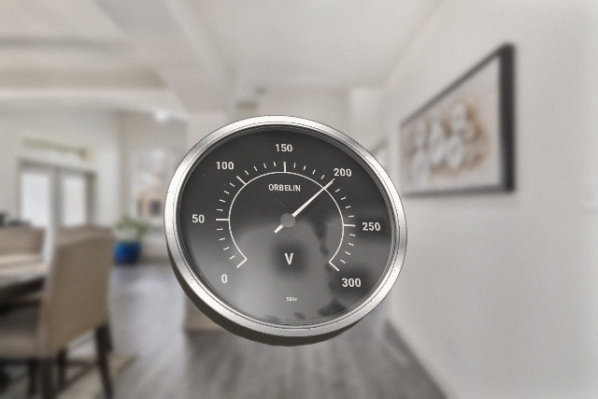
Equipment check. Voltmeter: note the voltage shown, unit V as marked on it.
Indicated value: 200 V
